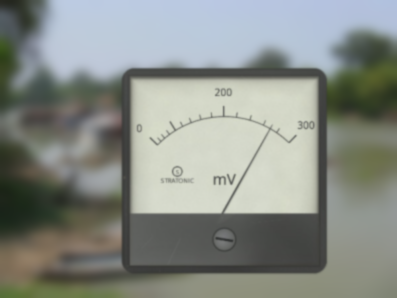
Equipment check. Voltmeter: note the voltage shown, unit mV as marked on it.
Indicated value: 270 mV
